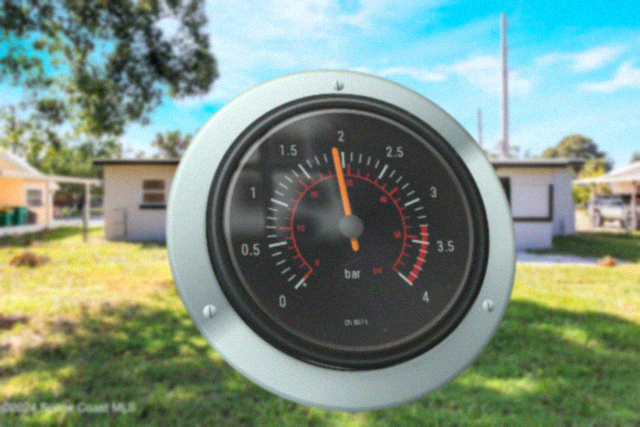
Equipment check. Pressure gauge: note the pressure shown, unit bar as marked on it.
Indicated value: 1.9 bar
